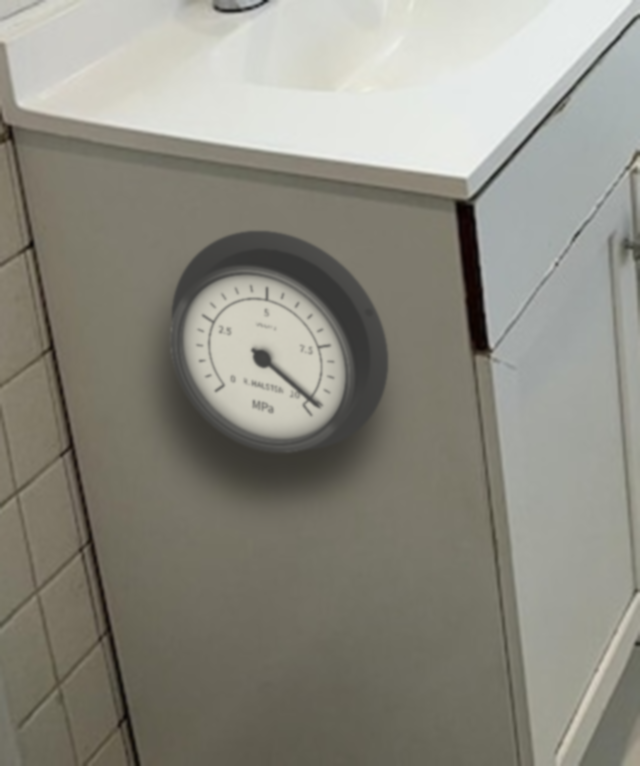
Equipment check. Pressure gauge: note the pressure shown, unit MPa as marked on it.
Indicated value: 9.5 MPa
